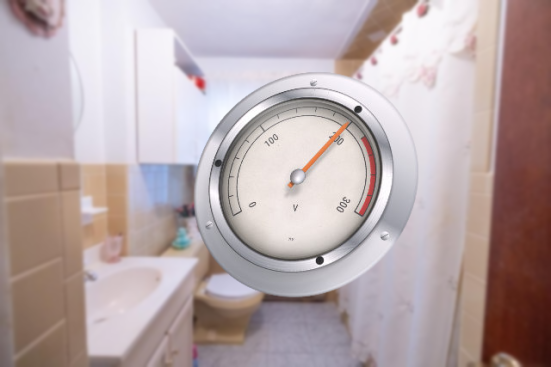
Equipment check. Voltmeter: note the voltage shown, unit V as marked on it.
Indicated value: 200 V
